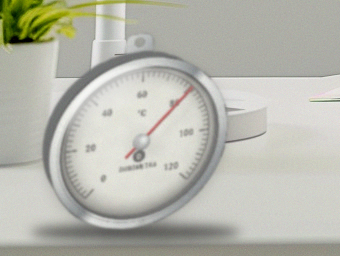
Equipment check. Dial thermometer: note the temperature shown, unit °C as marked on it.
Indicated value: 80 °C
